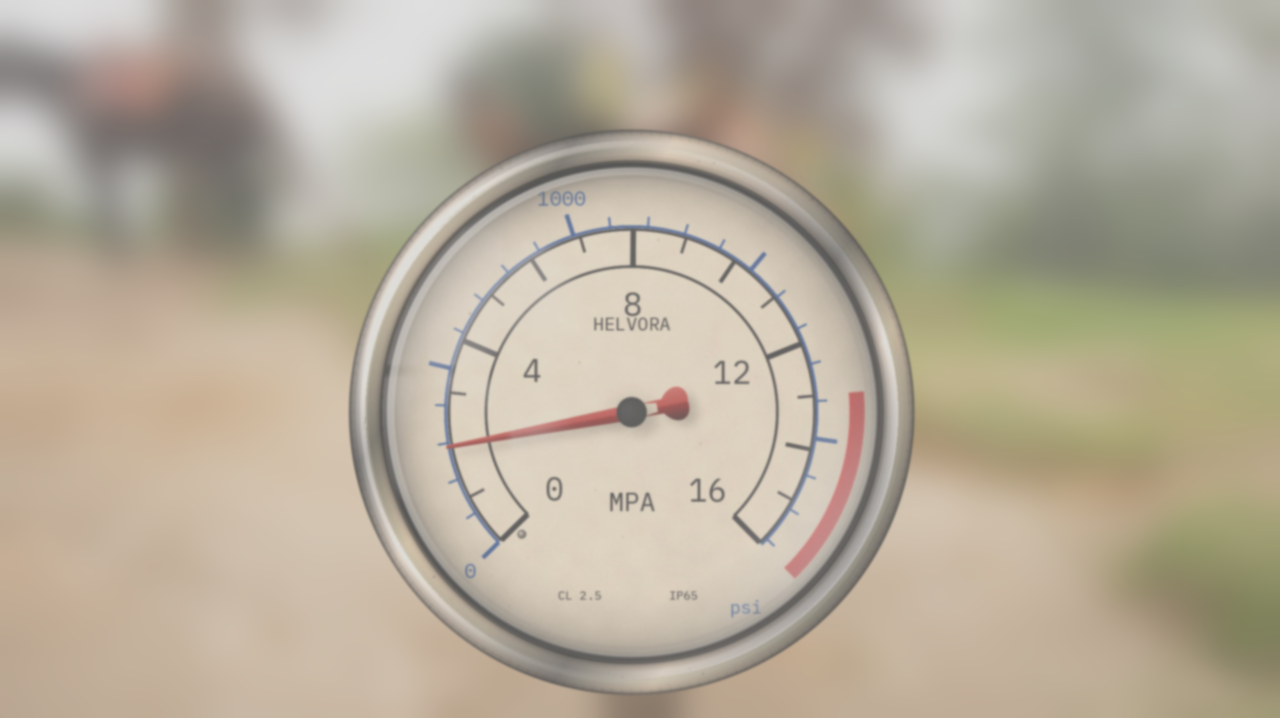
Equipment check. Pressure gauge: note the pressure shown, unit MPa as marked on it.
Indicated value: 2 MPa
